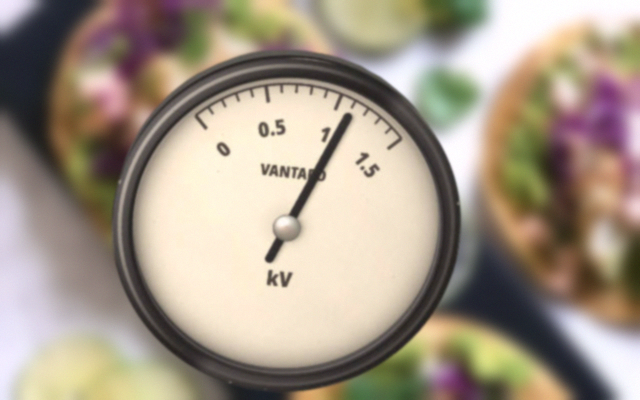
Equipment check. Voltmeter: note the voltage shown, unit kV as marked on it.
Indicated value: 1.1 kV
